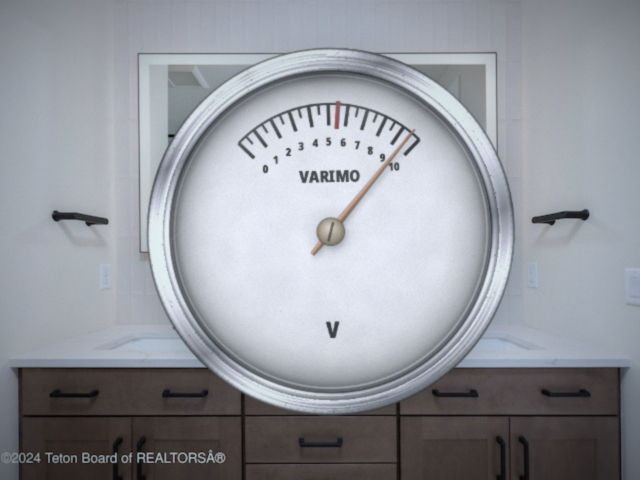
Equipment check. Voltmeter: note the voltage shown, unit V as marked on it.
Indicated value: 9.5 V
